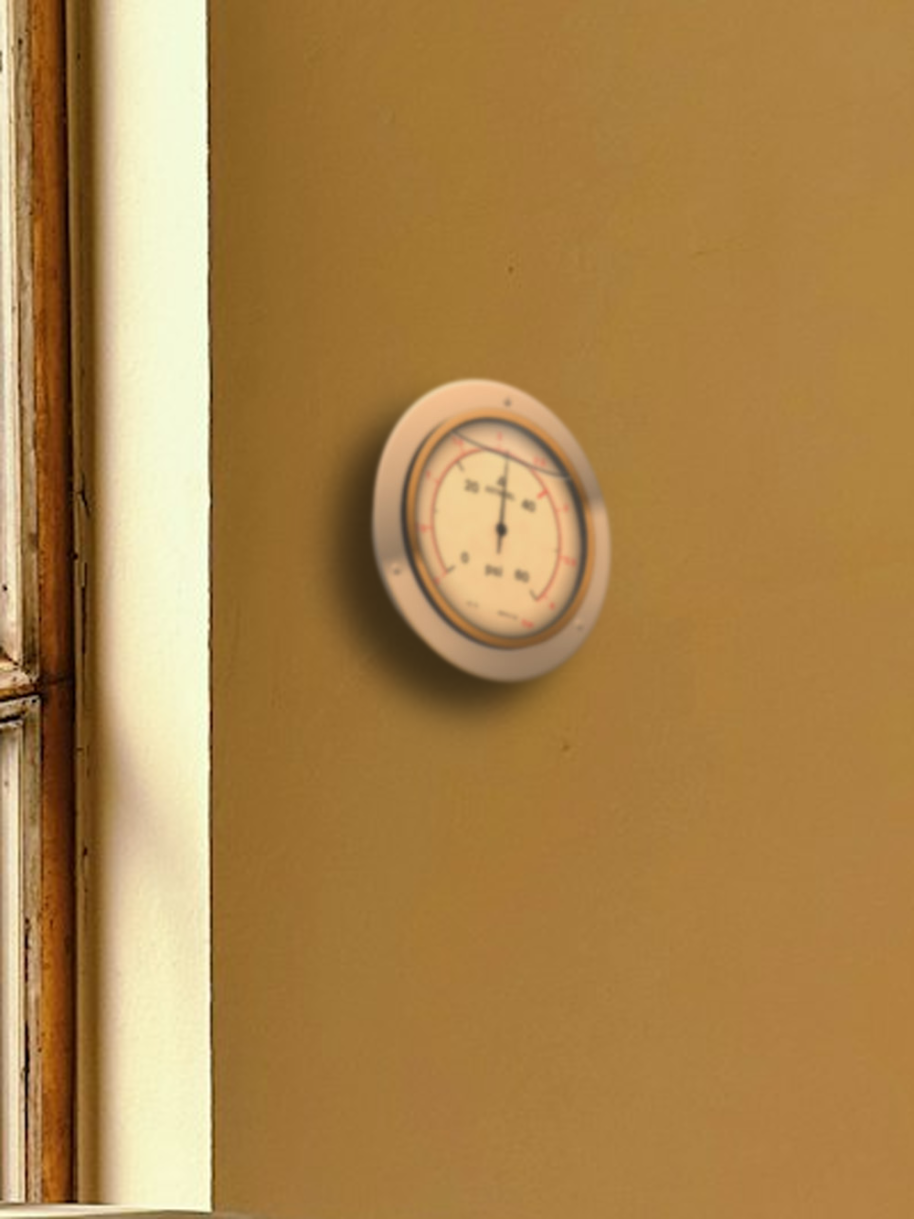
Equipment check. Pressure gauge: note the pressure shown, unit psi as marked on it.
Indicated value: 30 psi
